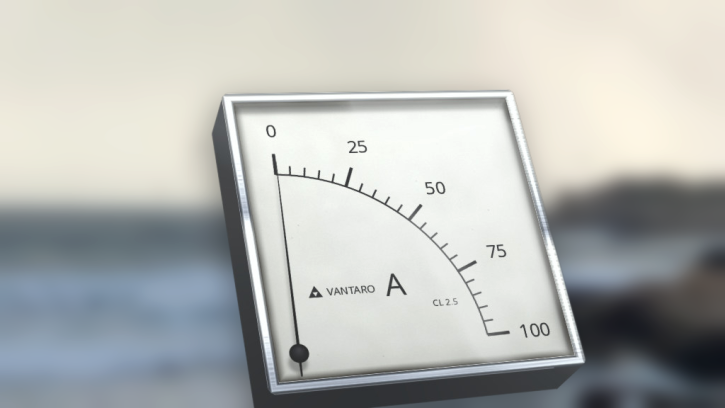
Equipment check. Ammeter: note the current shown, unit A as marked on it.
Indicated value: 0 A
